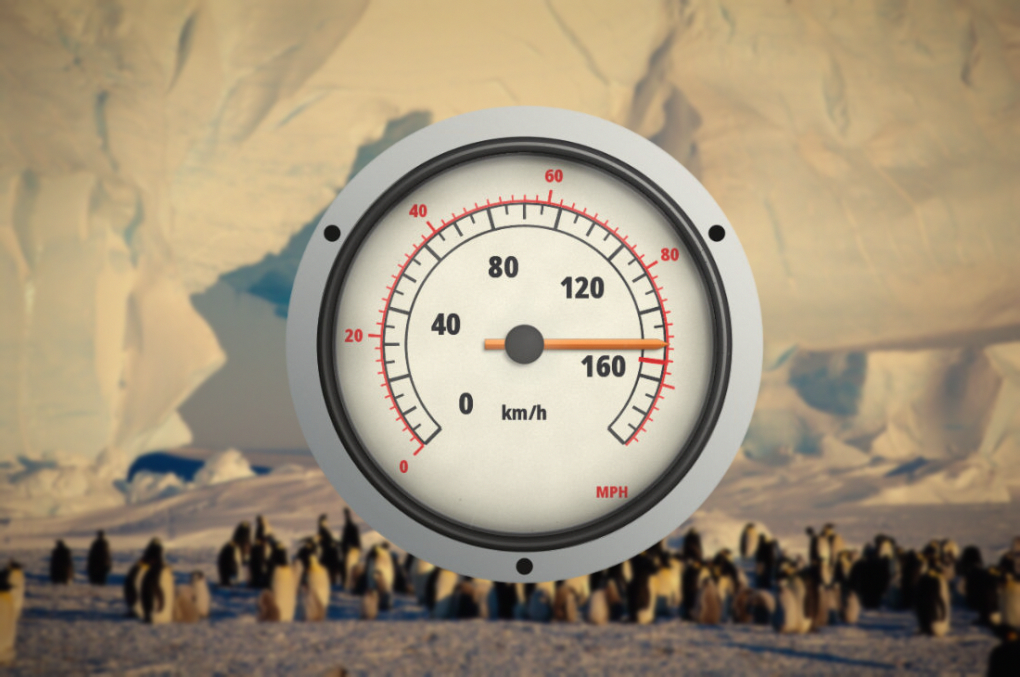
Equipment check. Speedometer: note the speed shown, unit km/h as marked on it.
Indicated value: 150 km/h
